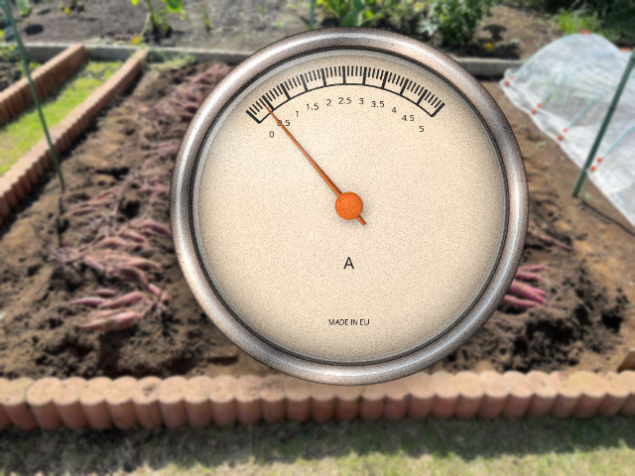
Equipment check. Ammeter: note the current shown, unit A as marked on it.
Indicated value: 0.4 A
